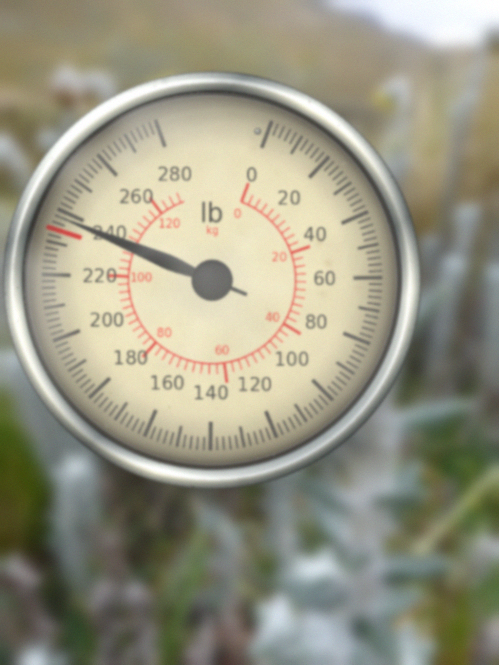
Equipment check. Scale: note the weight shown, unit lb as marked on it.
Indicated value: 238 lb
